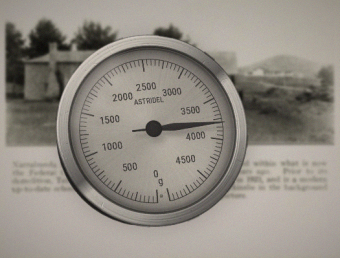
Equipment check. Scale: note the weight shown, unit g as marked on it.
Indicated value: 3800 g
